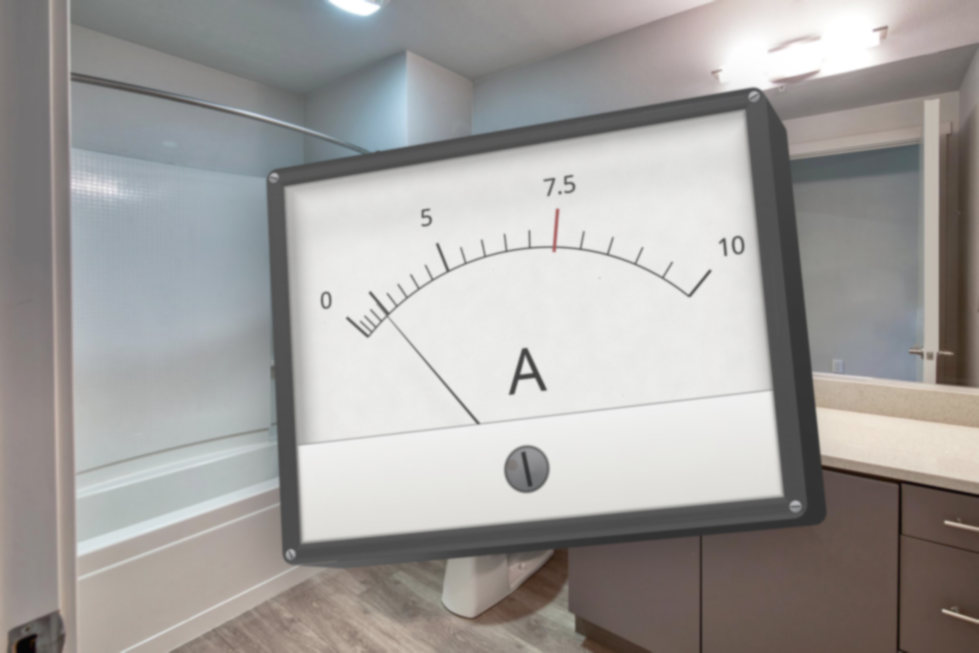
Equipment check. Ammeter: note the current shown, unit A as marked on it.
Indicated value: 2.5 A
